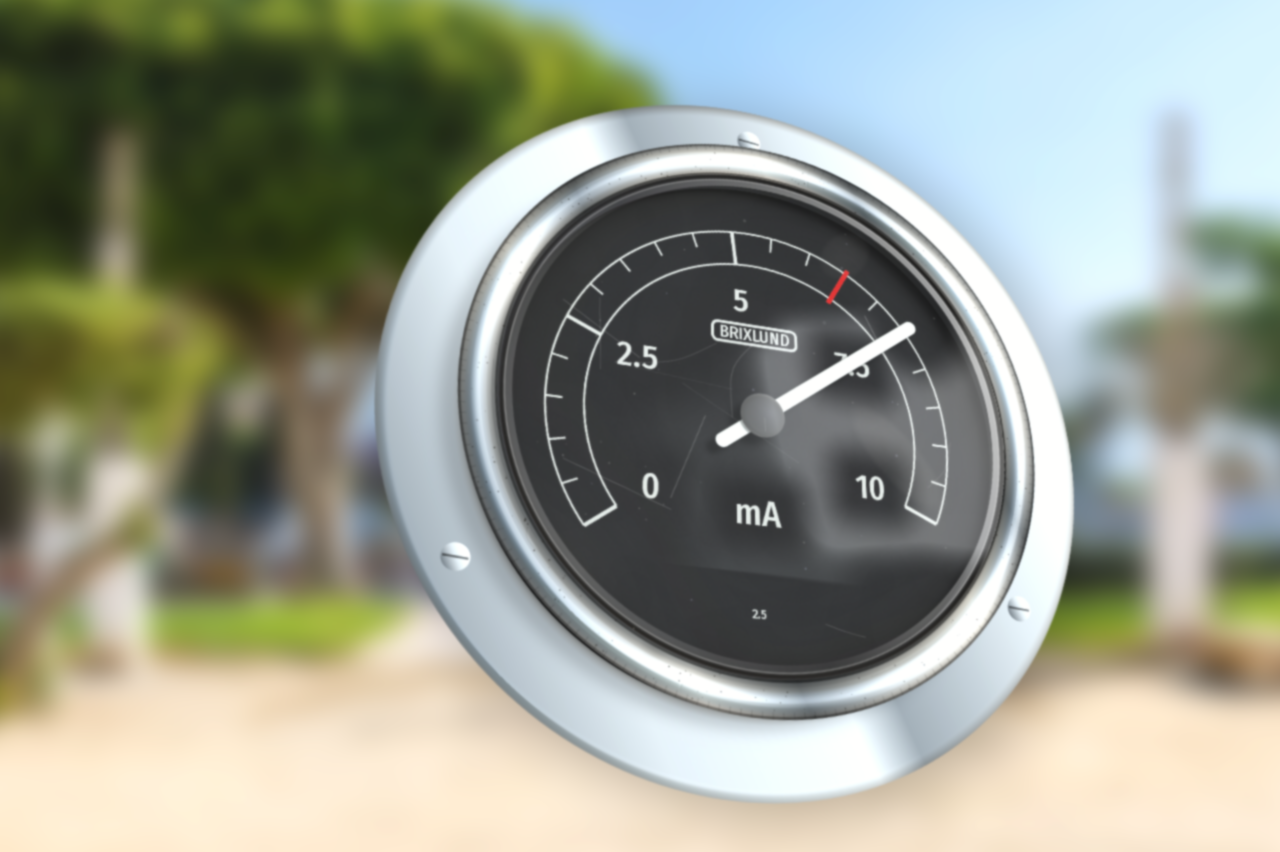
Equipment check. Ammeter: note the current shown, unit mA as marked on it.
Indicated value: 7.5 mA
